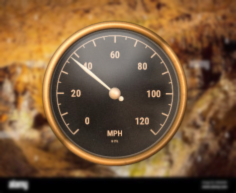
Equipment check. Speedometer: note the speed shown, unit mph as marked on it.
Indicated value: 37.5 mph
